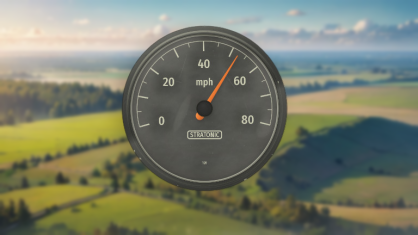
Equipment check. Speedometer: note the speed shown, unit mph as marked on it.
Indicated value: 52.5 mph
